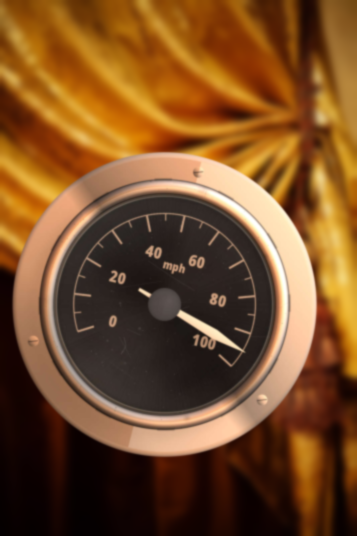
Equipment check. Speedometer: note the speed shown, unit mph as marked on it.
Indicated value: 95 mph
